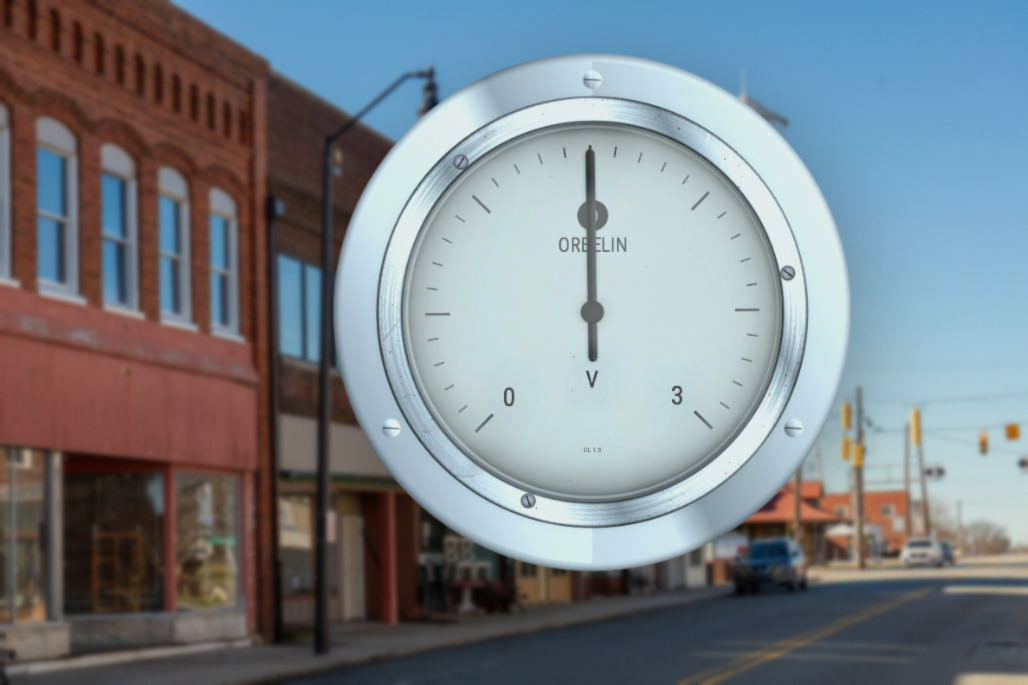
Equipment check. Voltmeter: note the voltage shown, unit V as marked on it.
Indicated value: 1.5 V
